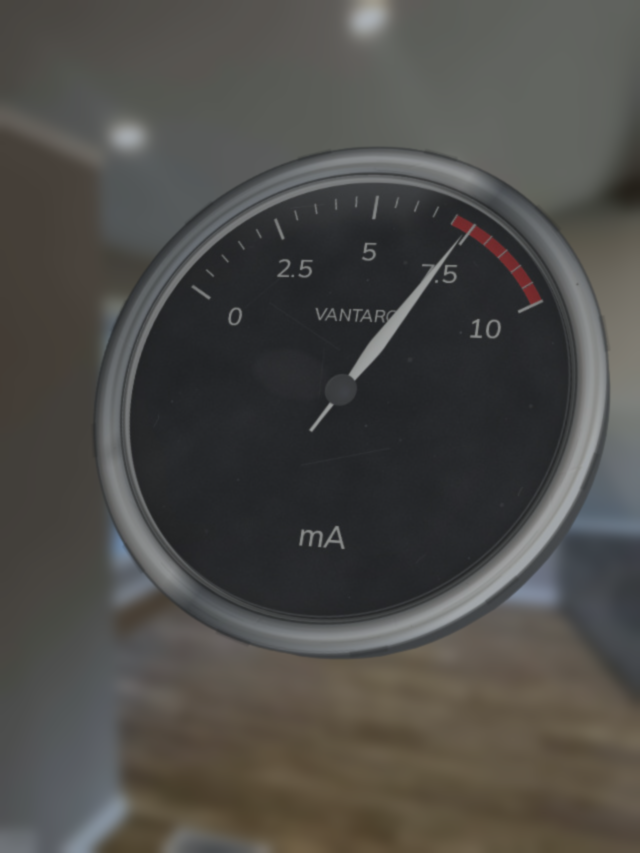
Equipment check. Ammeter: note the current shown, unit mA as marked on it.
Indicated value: 7.5 mA
